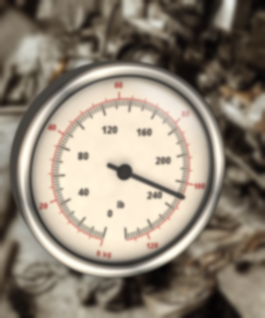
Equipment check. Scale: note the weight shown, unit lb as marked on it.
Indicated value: 230 lb
